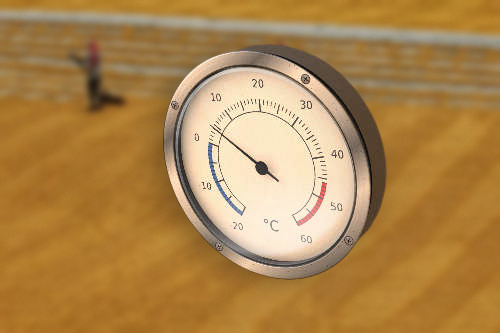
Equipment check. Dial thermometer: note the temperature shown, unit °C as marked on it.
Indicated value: 5 °C
